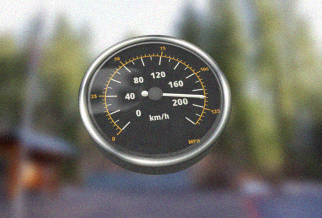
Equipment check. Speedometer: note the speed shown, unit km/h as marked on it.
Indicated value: 190 km/h
